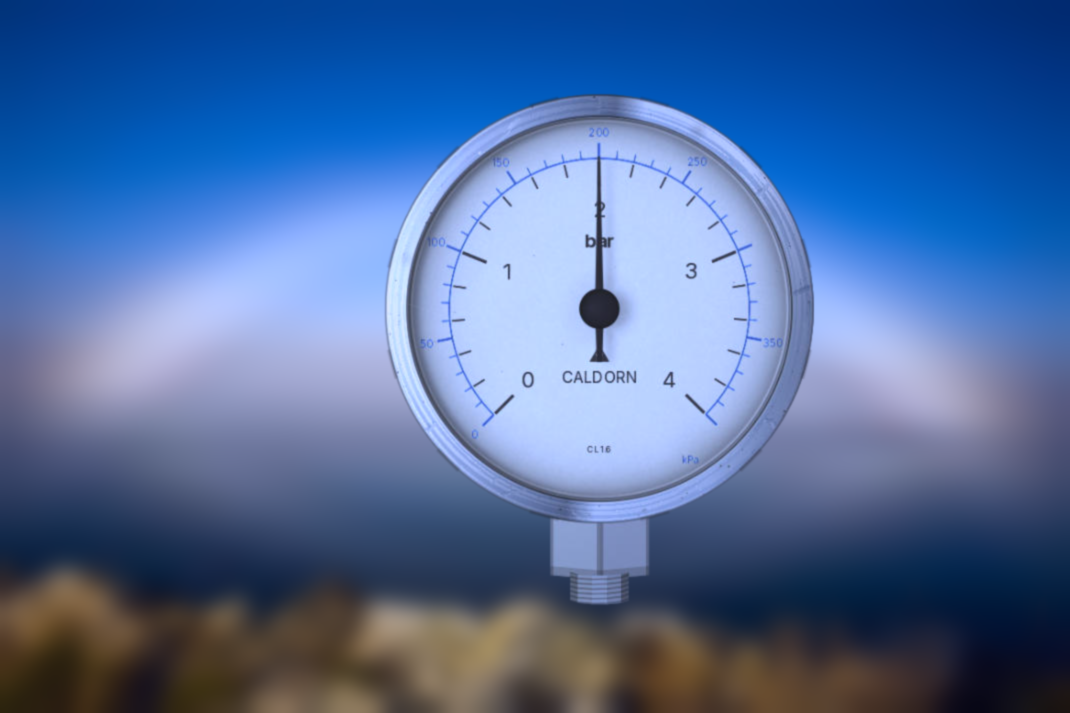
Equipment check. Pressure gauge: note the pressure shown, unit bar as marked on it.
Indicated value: 2 bar
